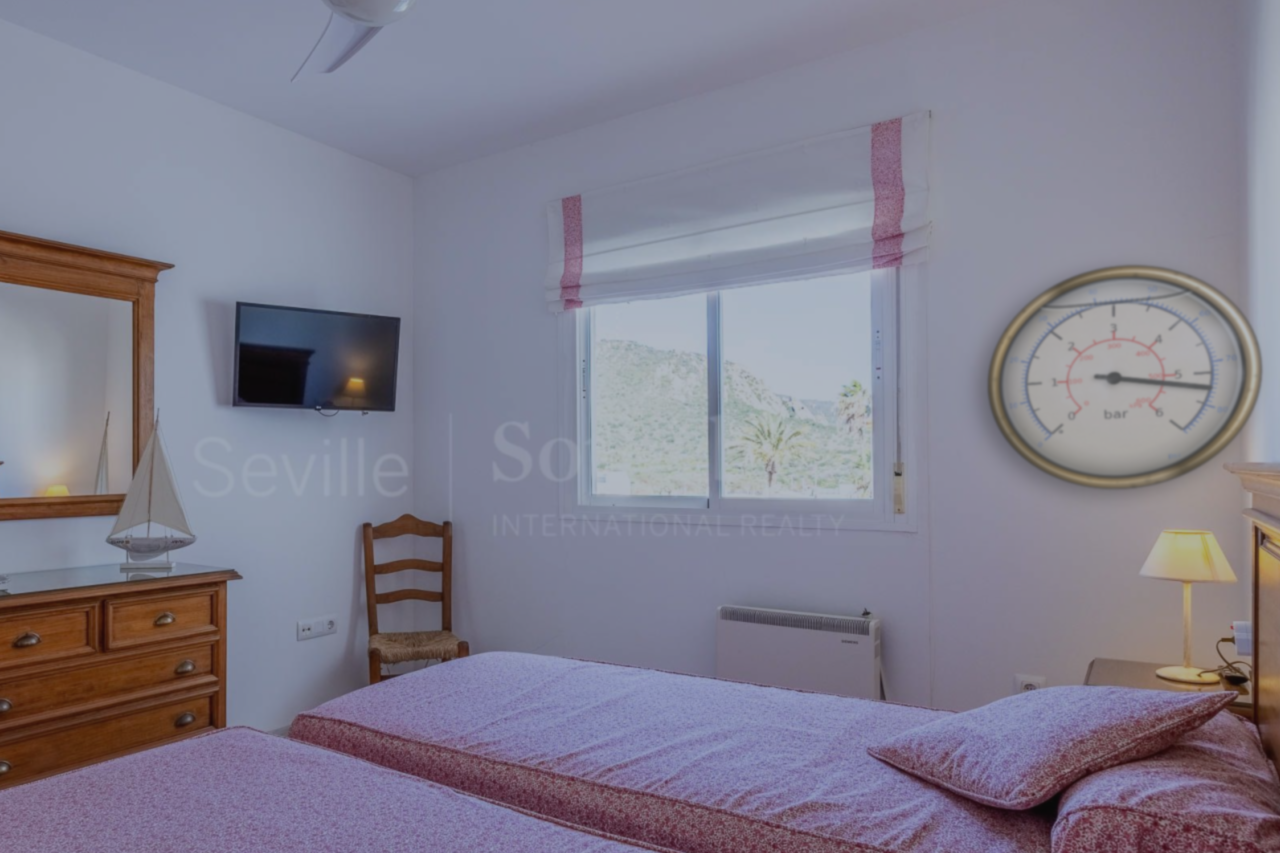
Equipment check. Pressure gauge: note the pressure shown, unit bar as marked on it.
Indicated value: 5.25 bar
